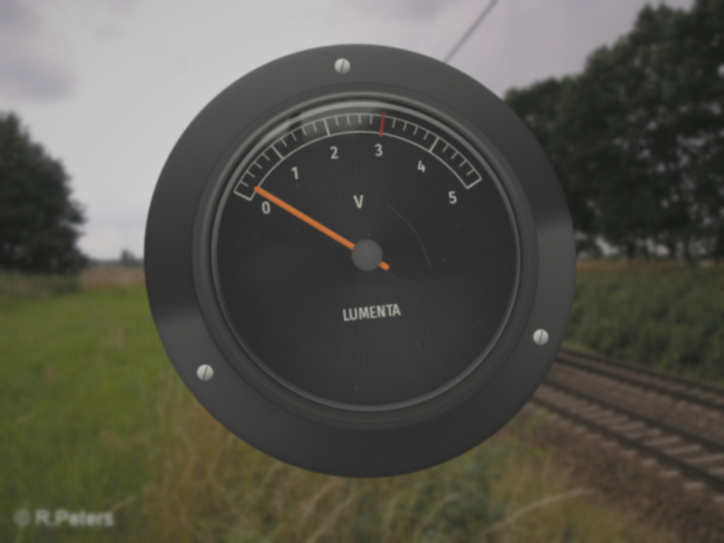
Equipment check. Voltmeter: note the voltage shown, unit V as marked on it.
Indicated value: 0.2 V
